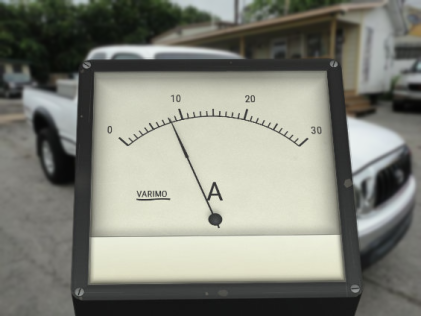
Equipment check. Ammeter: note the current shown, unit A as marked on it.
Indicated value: 8 A
